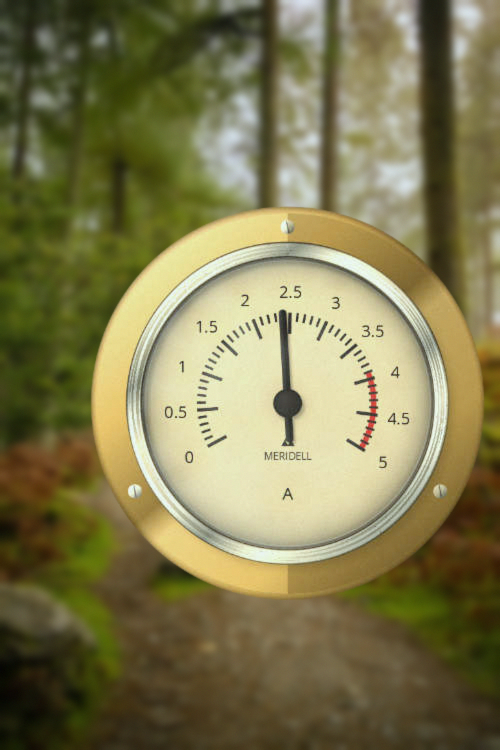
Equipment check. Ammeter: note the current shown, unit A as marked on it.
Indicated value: 2.4 A
